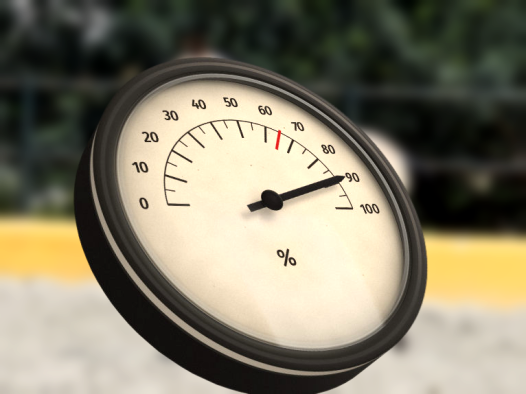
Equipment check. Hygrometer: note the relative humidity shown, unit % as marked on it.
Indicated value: 90 %
